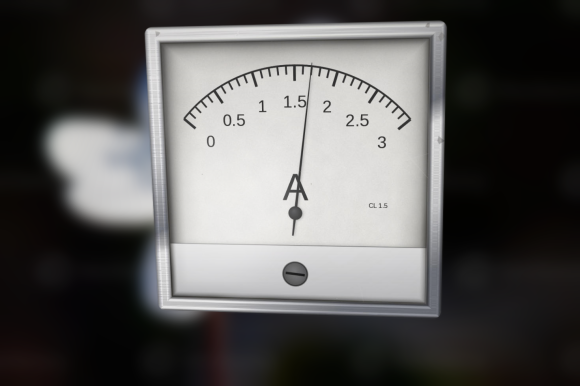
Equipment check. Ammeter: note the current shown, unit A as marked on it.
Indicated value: 1.7 A
